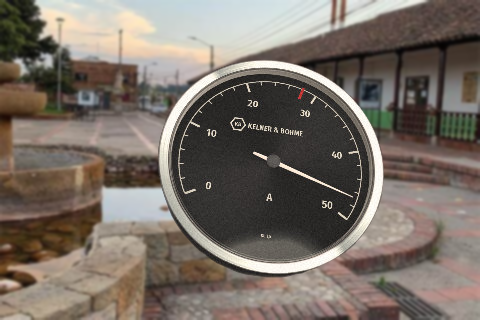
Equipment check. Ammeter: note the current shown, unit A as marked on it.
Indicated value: 47 A
